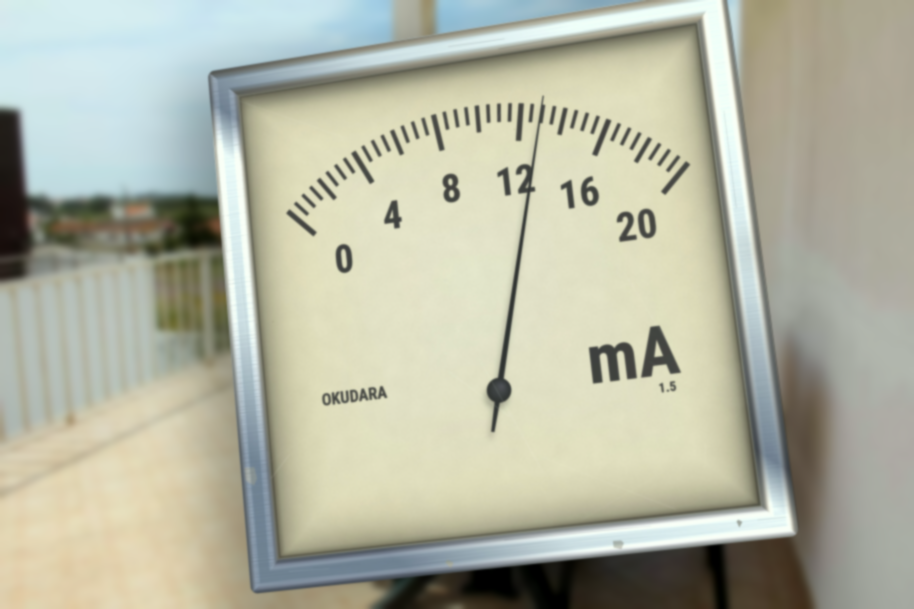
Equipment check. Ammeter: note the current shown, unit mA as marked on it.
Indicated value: 13 mA
